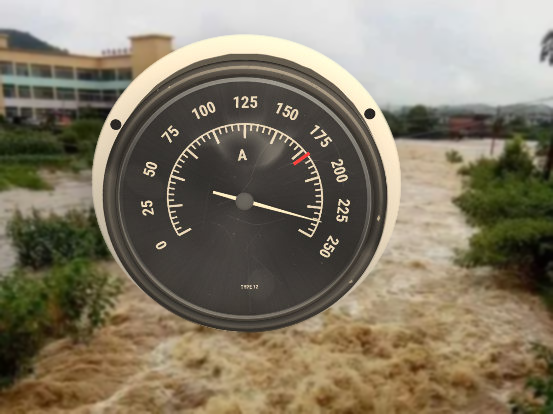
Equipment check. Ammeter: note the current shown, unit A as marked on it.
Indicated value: 235 A
